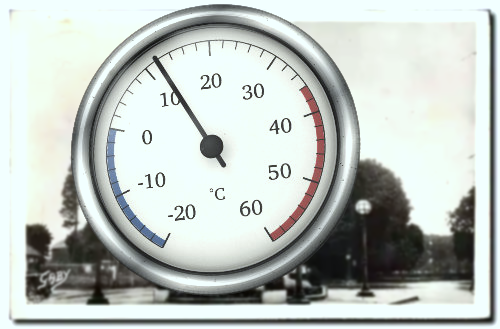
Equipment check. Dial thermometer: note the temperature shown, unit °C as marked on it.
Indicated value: 12 °C
